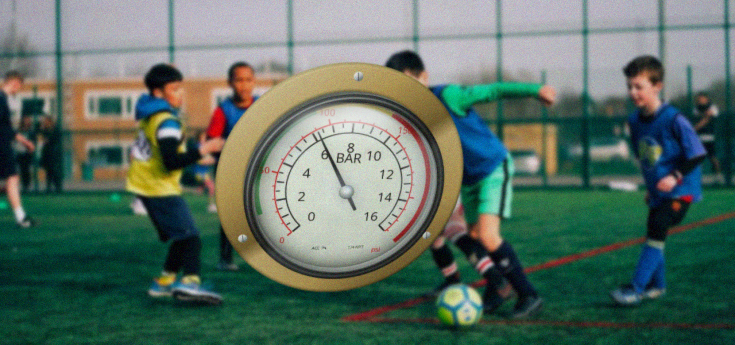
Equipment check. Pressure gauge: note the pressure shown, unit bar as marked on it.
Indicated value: 6.25 bar
